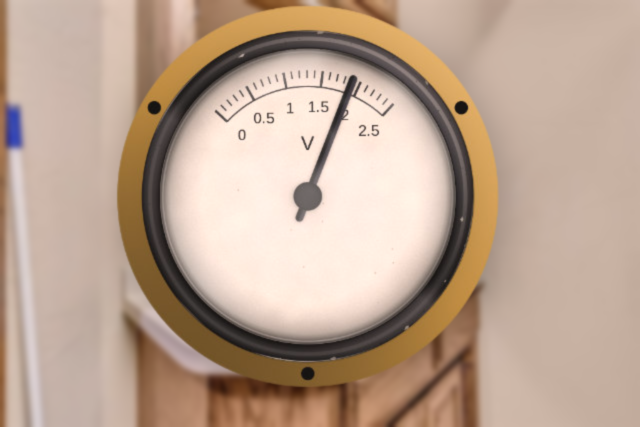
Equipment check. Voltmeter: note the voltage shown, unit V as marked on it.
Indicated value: 1.9 V
